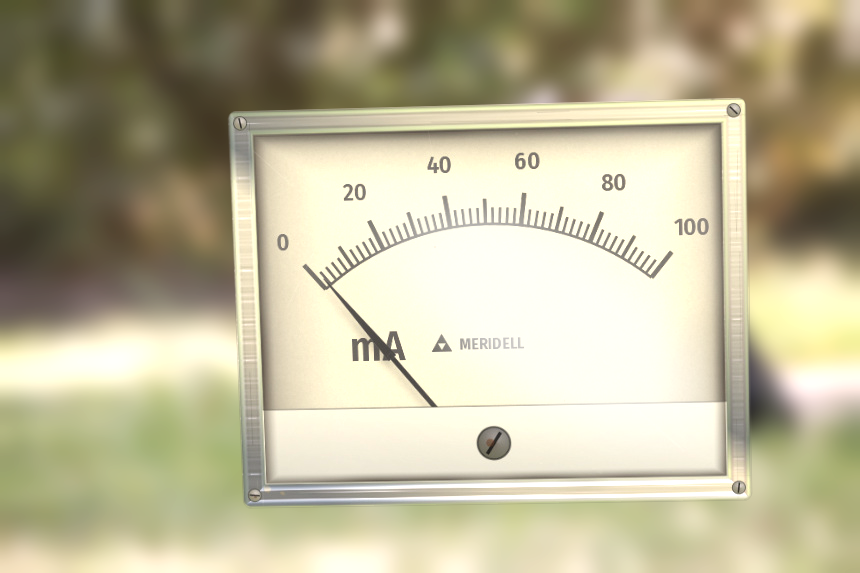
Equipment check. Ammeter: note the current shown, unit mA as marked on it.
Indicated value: 2 mA
